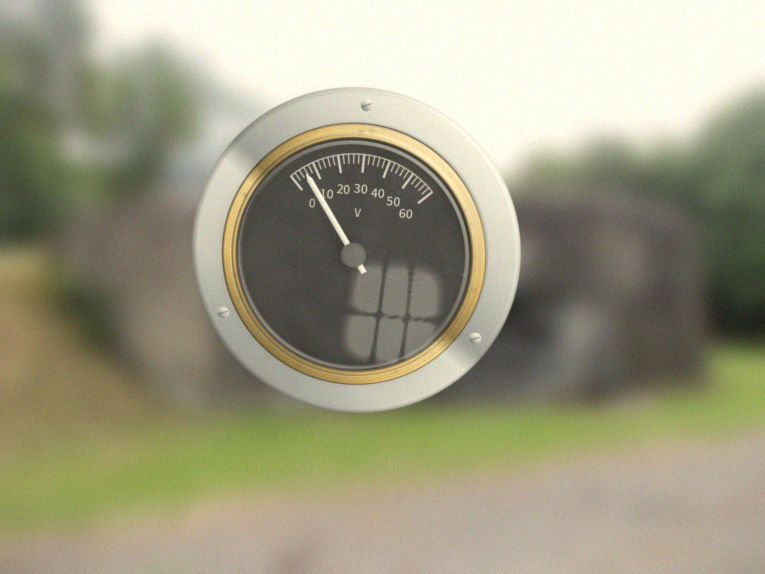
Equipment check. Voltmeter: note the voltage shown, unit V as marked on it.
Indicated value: 6 V
